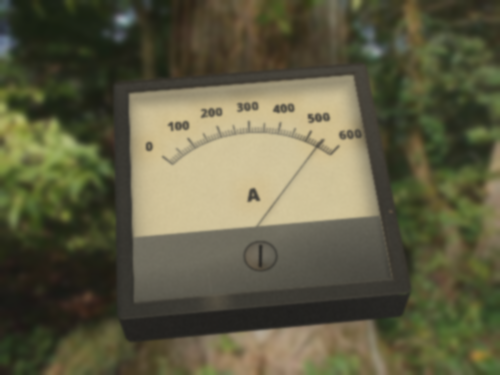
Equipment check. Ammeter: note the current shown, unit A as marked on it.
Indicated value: 550 A
